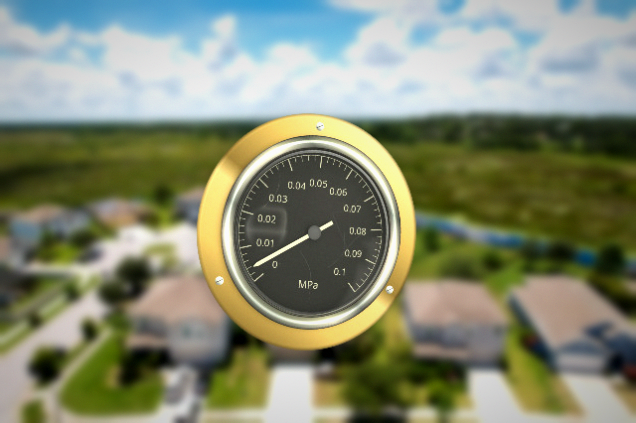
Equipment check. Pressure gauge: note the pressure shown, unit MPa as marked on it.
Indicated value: 0.004 MPa
